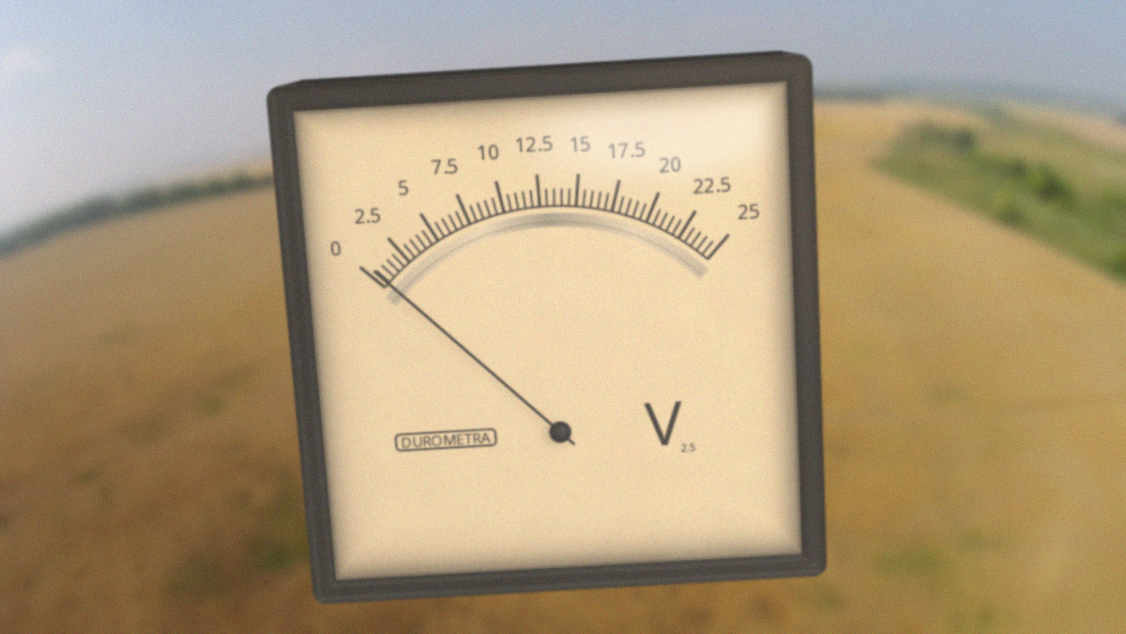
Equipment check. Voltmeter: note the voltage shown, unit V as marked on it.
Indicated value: 0.5 V
